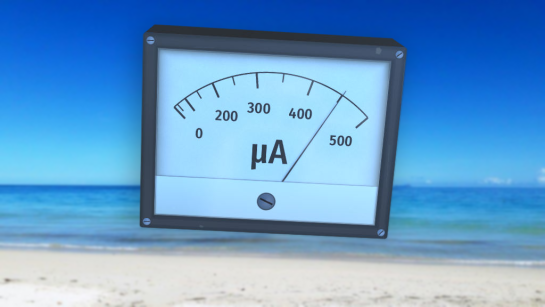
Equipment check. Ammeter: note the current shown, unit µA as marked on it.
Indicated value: 450 µA
